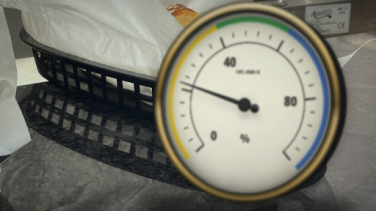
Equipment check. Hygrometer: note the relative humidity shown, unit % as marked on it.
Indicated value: 22 %
